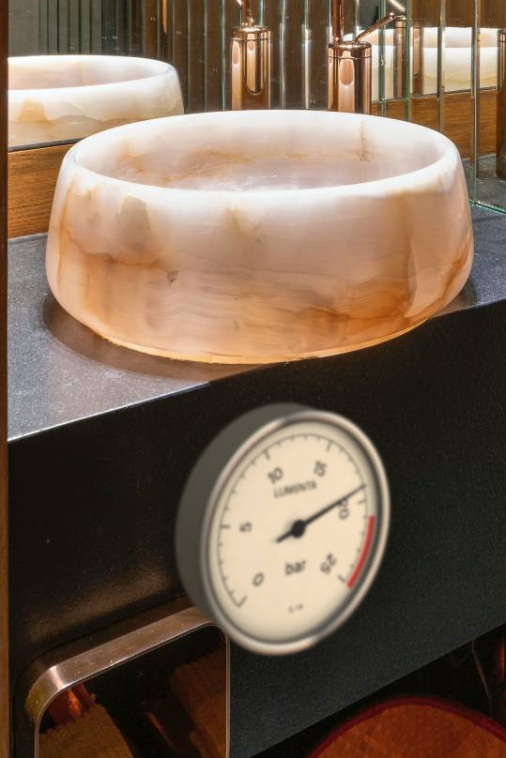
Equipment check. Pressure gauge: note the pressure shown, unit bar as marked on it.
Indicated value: 19 bar
